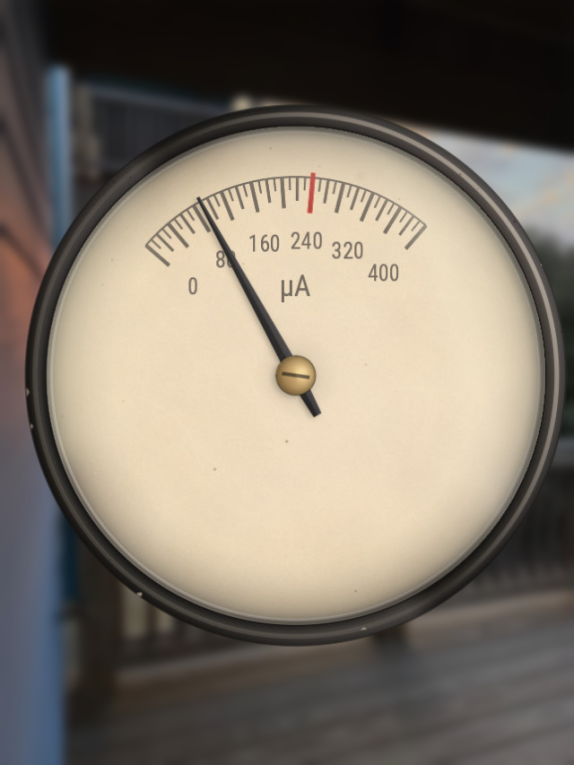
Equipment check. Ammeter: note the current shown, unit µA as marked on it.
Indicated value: 90 µA
